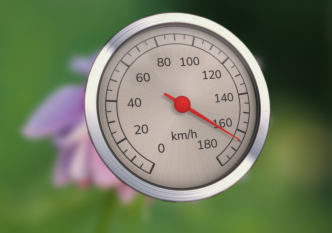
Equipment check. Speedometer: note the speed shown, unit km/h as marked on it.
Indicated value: 165 km/h
